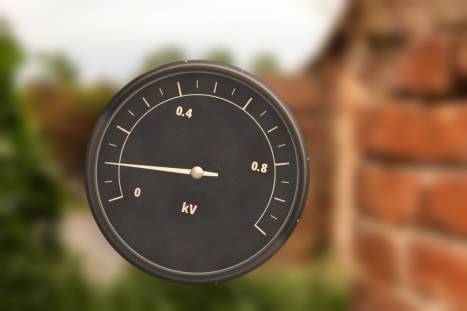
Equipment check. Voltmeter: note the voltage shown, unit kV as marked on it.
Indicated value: 0.1 kV
